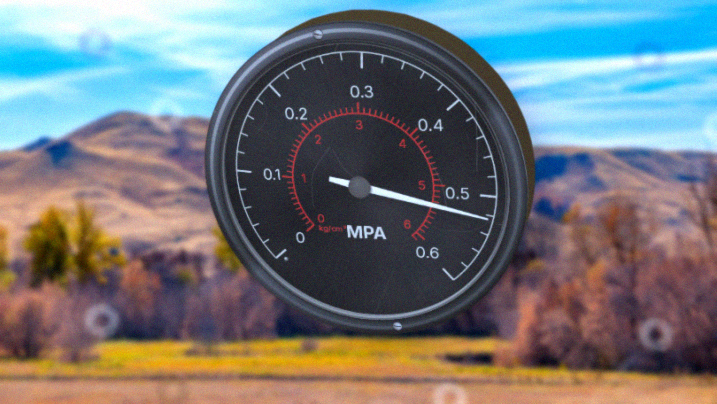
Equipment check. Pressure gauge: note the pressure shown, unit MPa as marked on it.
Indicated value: 0.52 MPa
